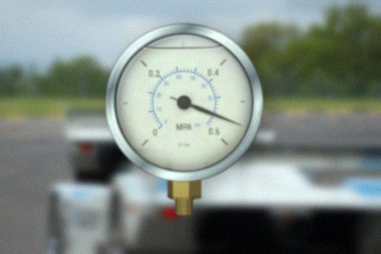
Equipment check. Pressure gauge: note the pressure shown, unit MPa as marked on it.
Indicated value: 0.55 MPa
